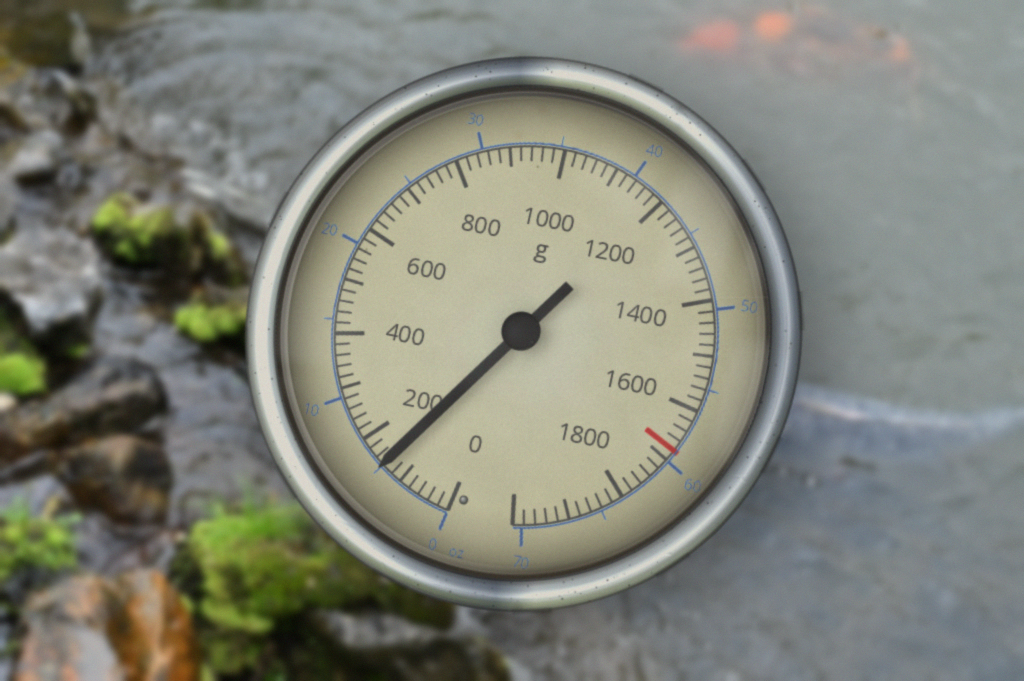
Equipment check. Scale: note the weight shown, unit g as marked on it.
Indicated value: 140 g
